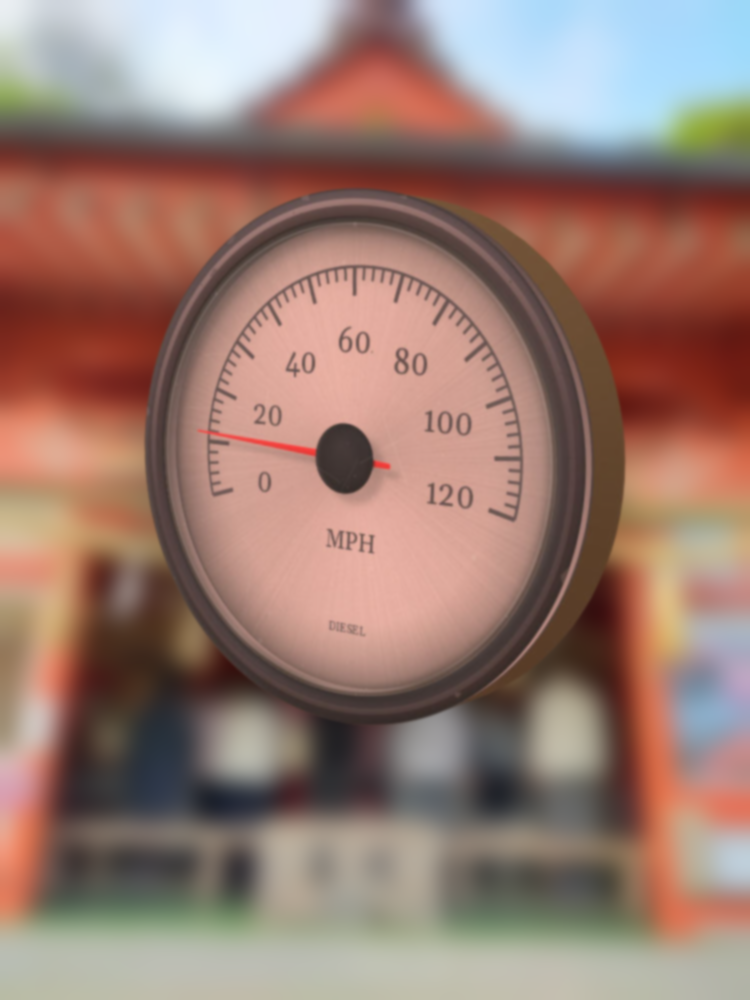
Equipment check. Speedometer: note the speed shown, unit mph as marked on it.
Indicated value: 12 mph
